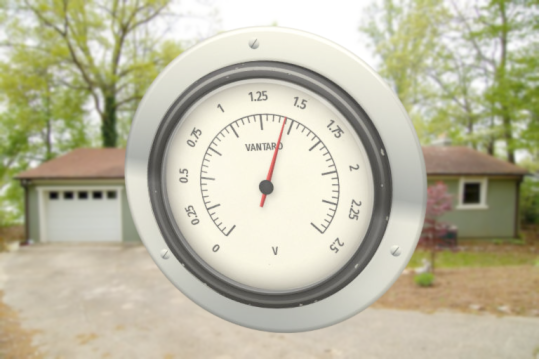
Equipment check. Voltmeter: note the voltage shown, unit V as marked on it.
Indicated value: 1.45 V
